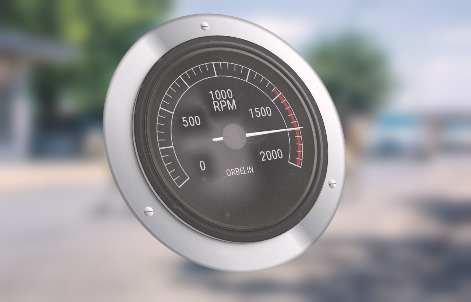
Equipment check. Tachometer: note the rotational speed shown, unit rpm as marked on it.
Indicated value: 1750 rpm
